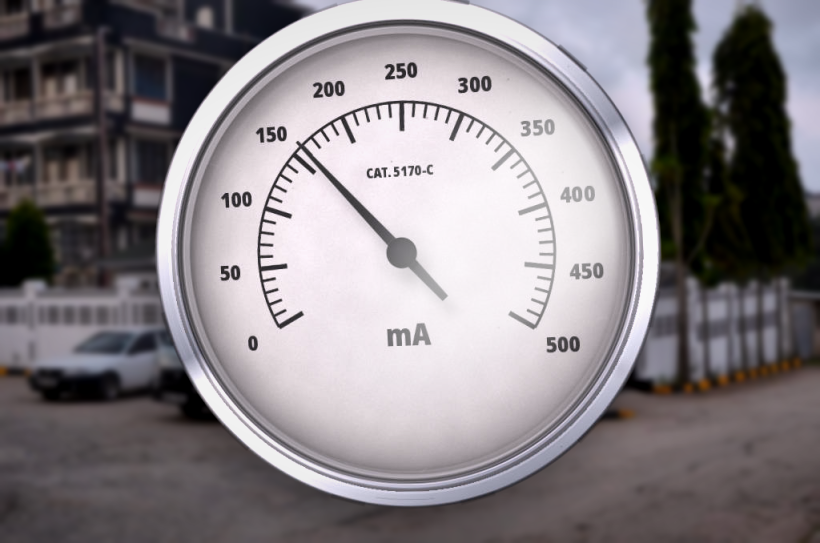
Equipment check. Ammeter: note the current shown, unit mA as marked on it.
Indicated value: 160 mA
